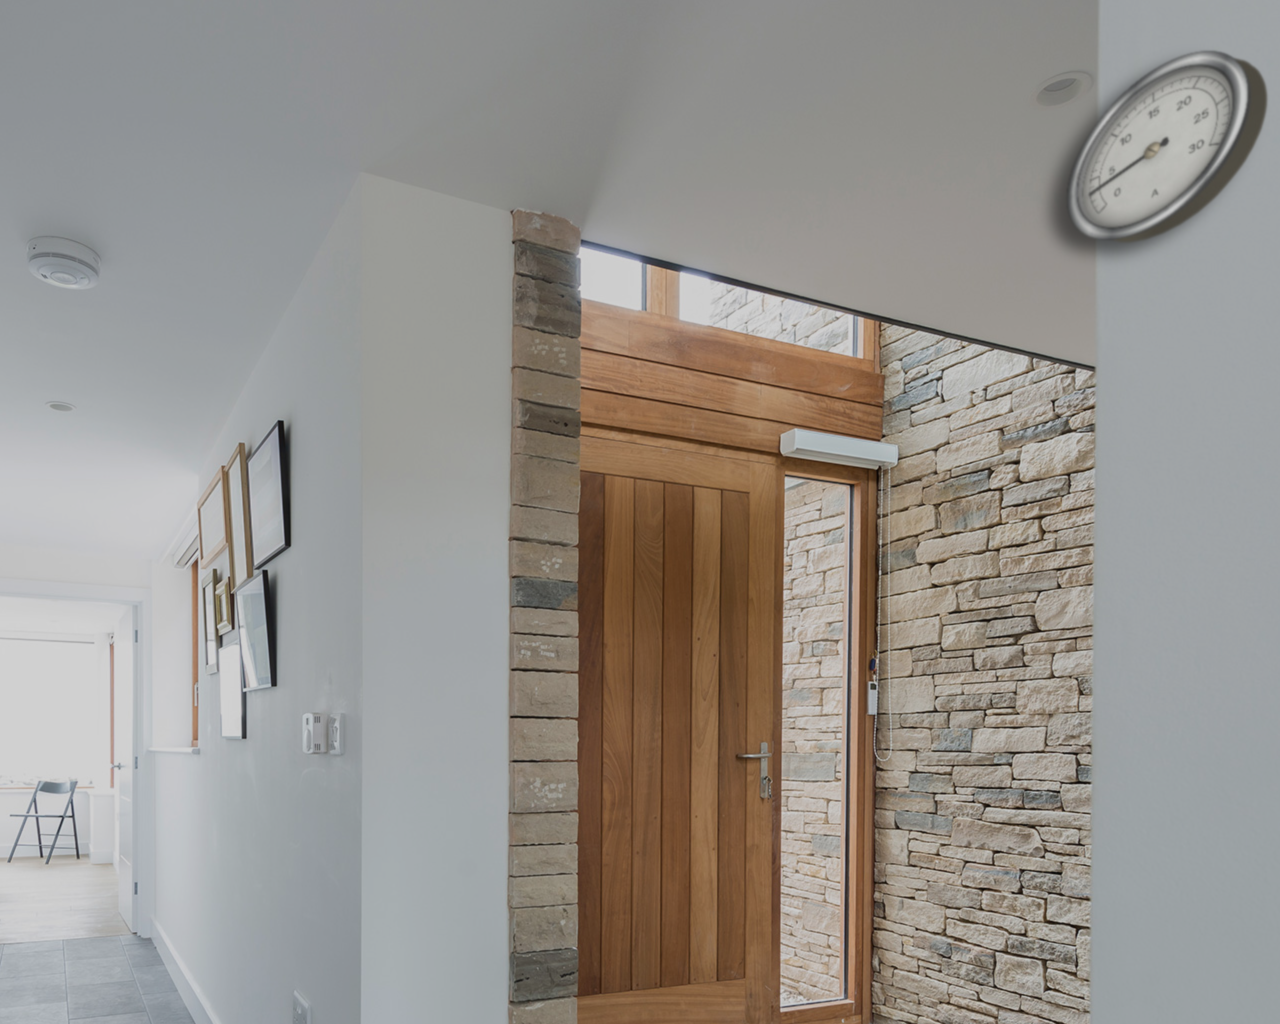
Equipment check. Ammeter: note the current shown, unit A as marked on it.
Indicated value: 3 A
